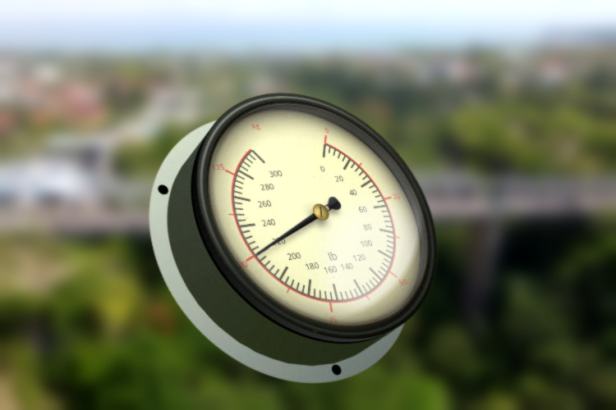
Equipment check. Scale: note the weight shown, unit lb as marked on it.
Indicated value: 220 lb
